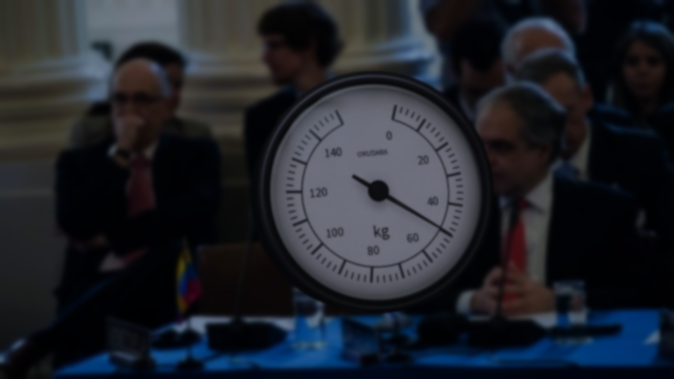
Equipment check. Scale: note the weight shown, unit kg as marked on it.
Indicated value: 50 kg
